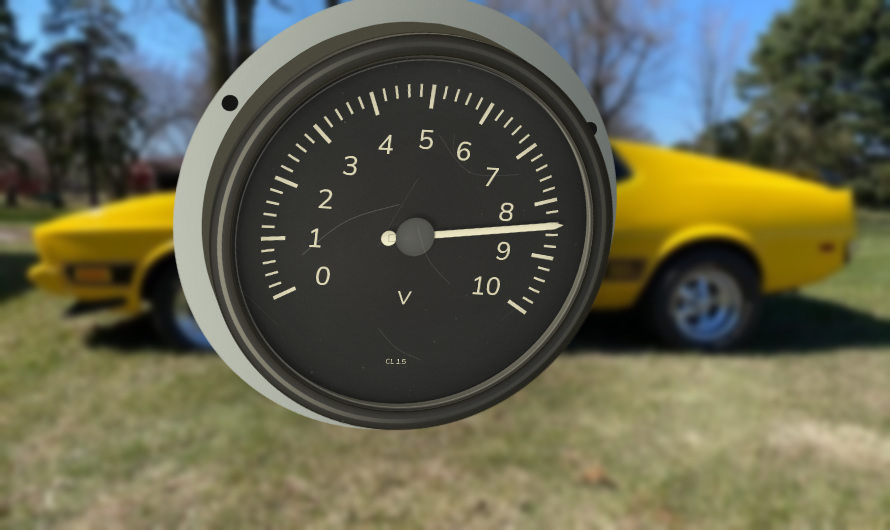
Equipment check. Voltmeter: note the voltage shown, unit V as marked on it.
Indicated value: 8.4 V
